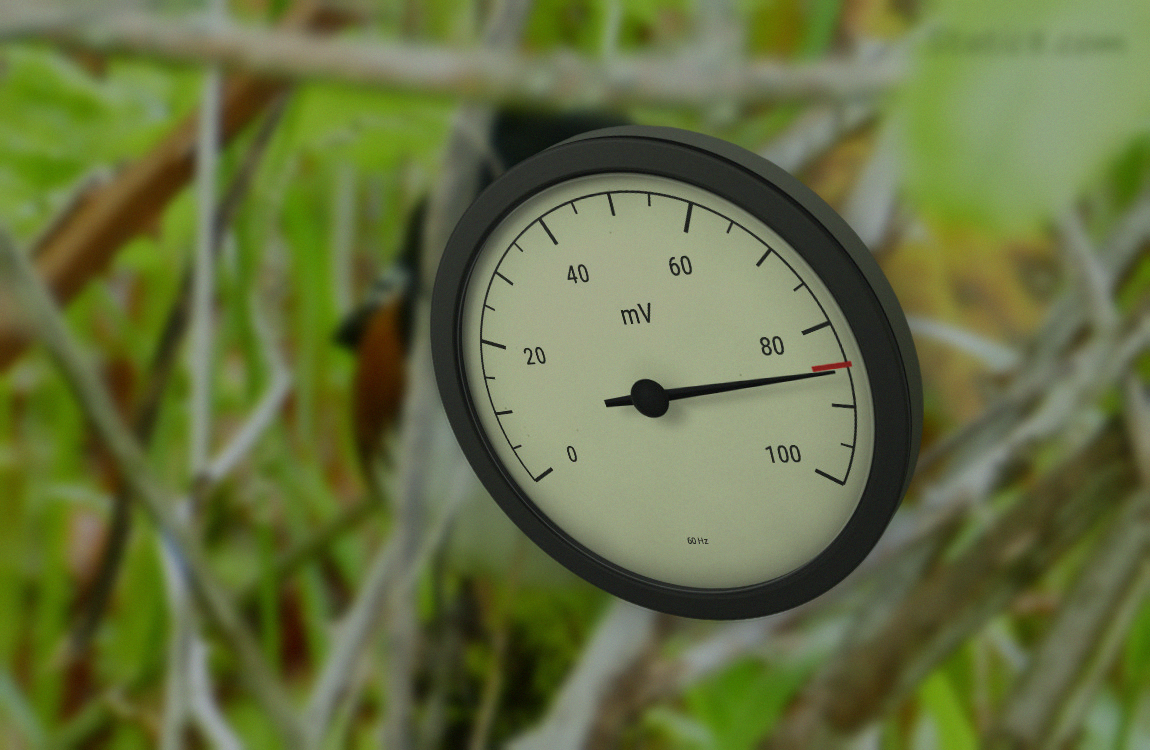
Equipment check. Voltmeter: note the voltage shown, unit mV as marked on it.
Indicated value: 85 mV
